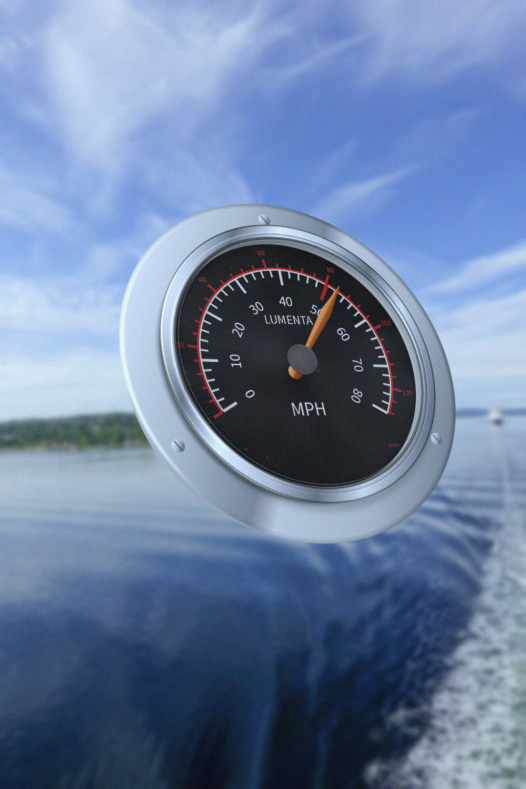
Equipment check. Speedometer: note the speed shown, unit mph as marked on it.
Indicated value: 52 mph
